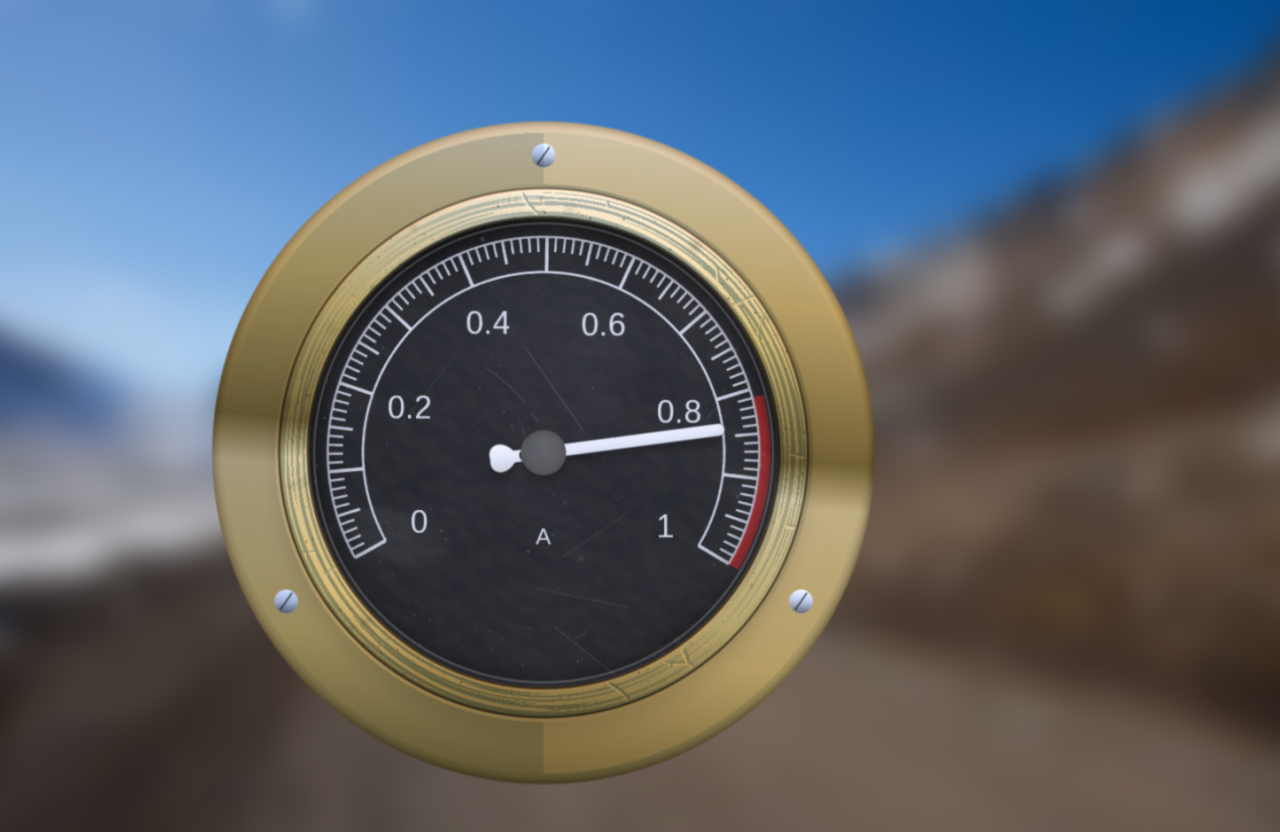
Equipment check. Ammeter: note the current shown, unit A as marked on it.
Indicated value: 0.84 A
